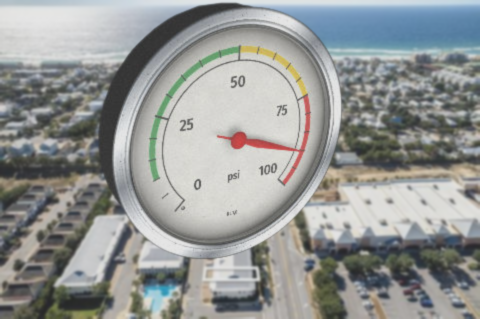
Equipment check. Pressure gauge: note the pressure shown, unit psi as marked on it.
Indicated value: 90 psi
